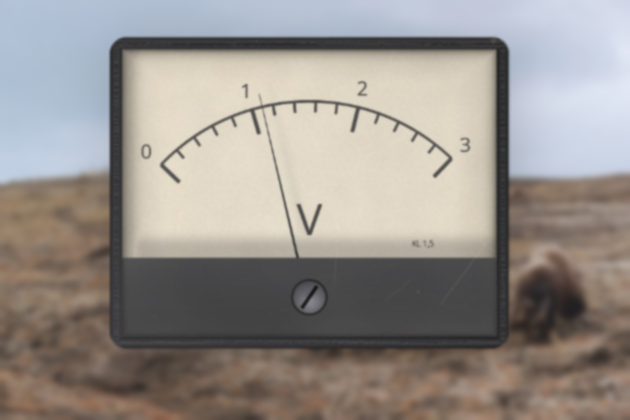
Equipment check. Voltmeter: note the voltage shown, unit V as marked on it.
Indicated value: 1.1 V
